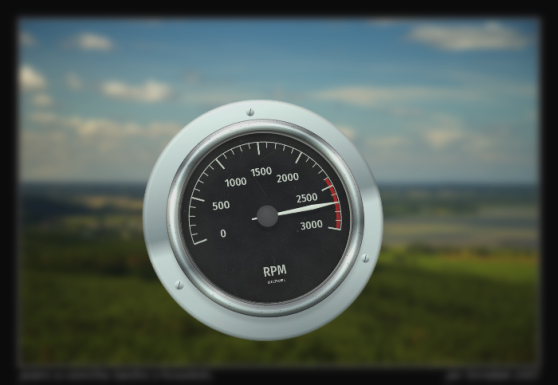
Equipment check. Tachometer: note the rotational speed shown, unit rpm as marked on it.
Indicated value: 2700 rpm
